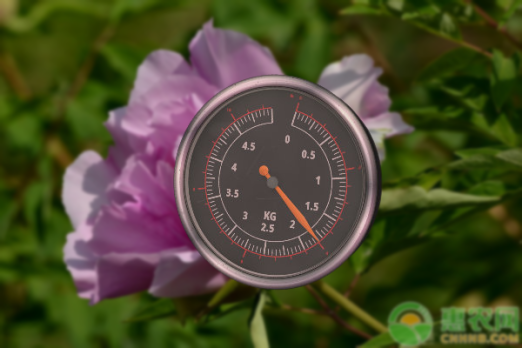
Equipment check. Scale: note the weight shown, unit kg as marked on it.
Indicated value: 1.8 kg
